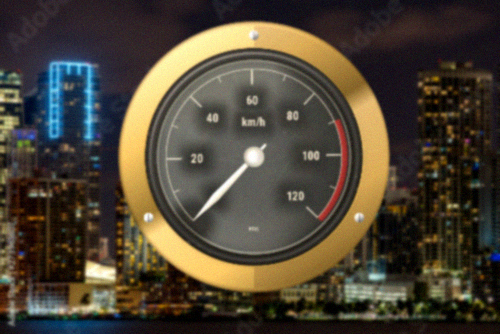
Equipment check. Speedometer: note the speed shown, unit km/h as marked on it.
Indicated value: 0 km/h
